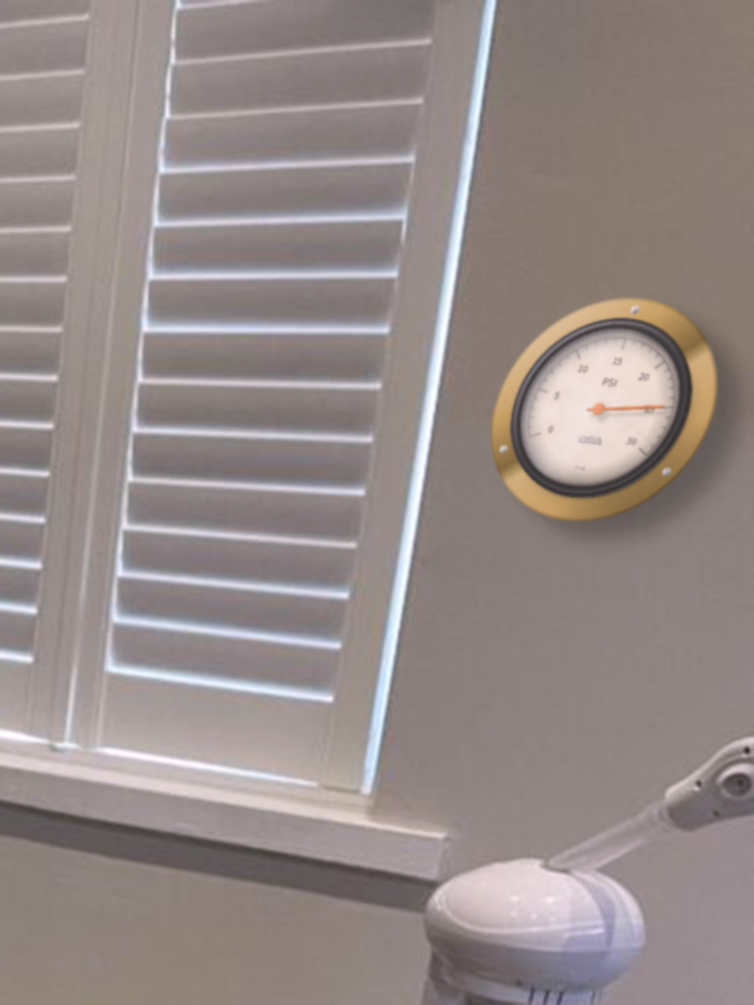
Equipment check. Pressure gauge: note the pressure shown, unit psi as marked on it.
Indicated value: 25 psi
